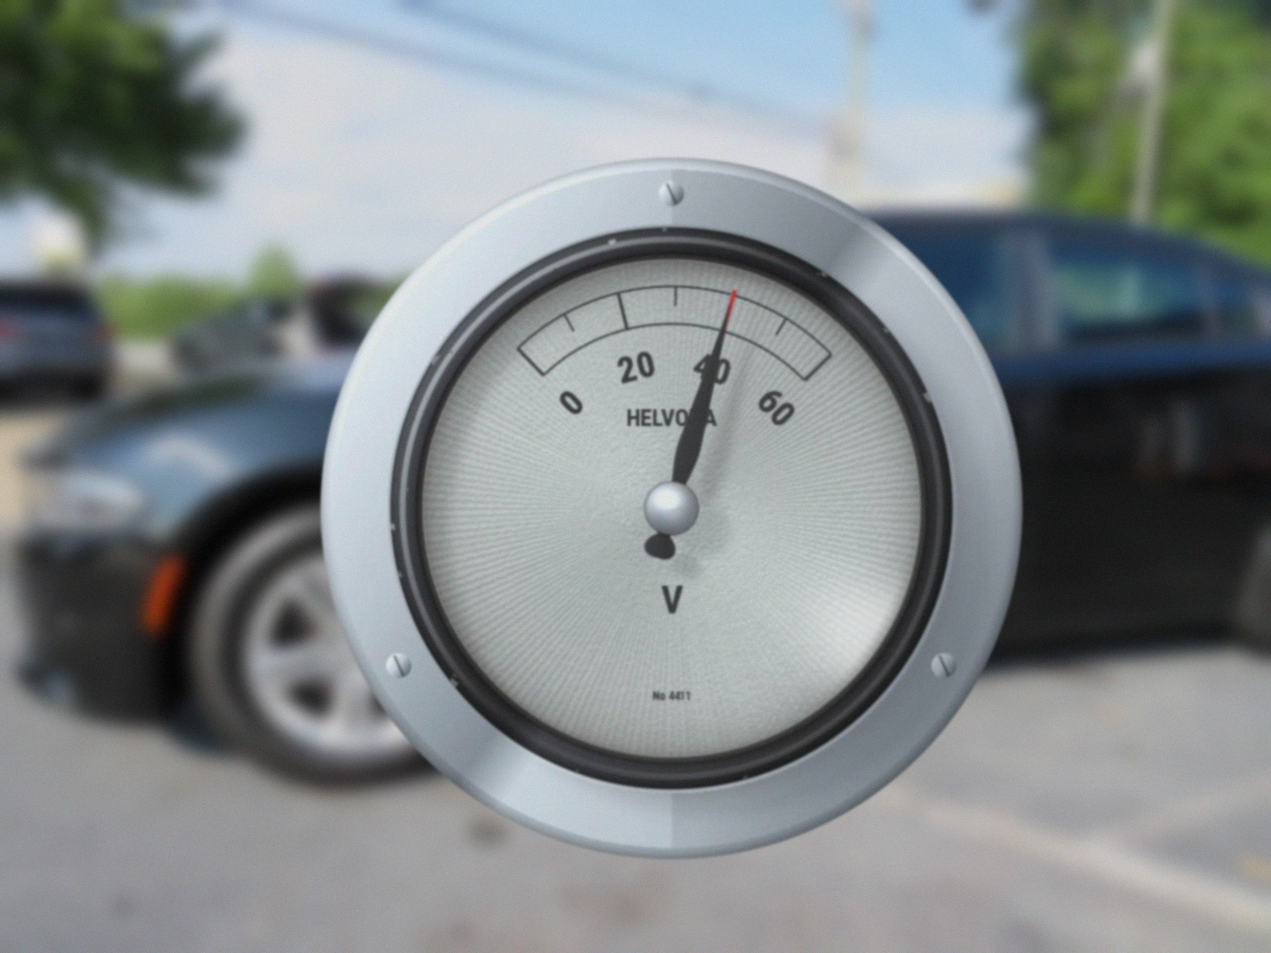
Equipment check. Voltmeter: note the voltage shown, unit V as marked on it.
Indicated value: 40 V
